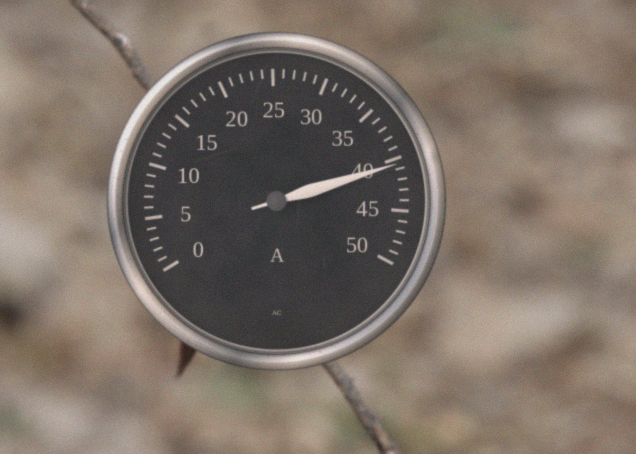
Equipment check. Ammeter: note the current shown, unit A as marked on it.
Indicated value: 40.5 A
